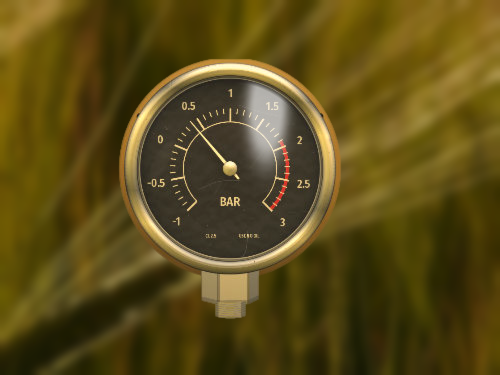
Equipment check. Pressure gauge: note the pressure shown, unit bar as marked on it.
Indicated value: 0.4 bar
